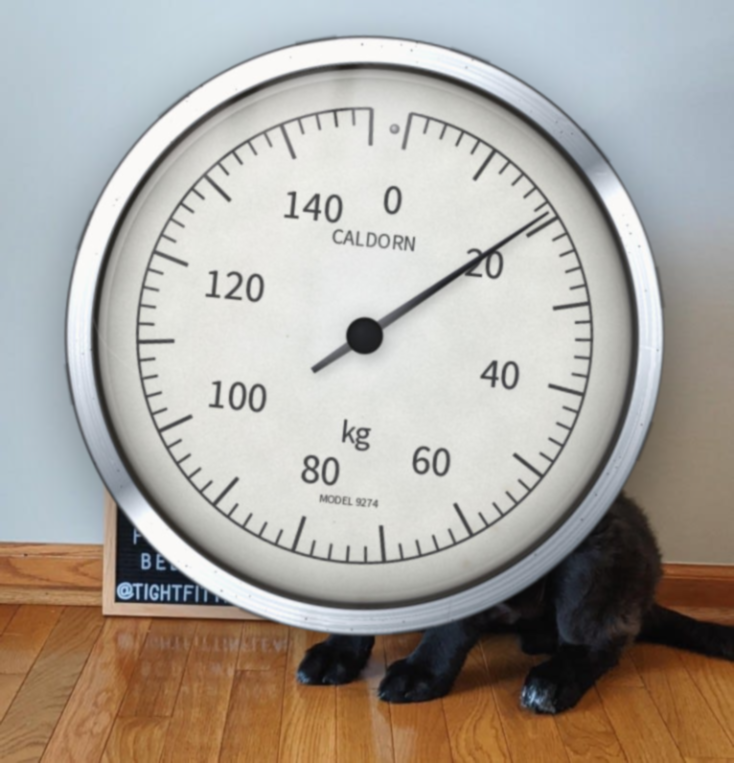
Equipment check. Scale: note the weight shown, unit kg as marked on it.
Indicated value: 19 kg
